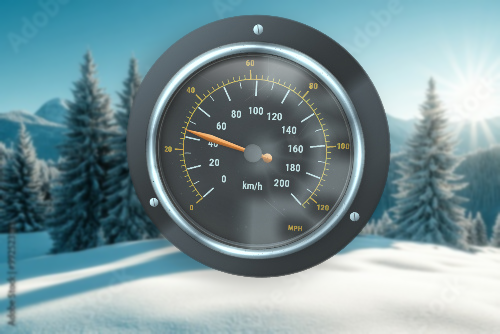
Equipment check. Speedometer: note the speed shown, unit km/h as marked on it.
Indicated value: 45 km/h
